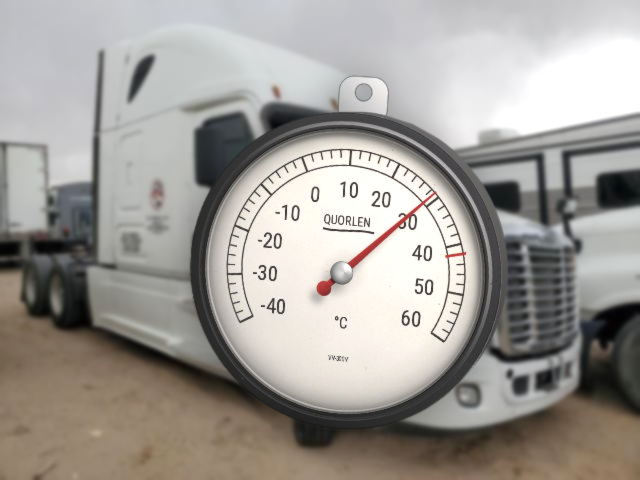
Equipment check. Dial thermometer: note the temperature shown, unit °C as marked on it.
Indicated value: 29 °C
